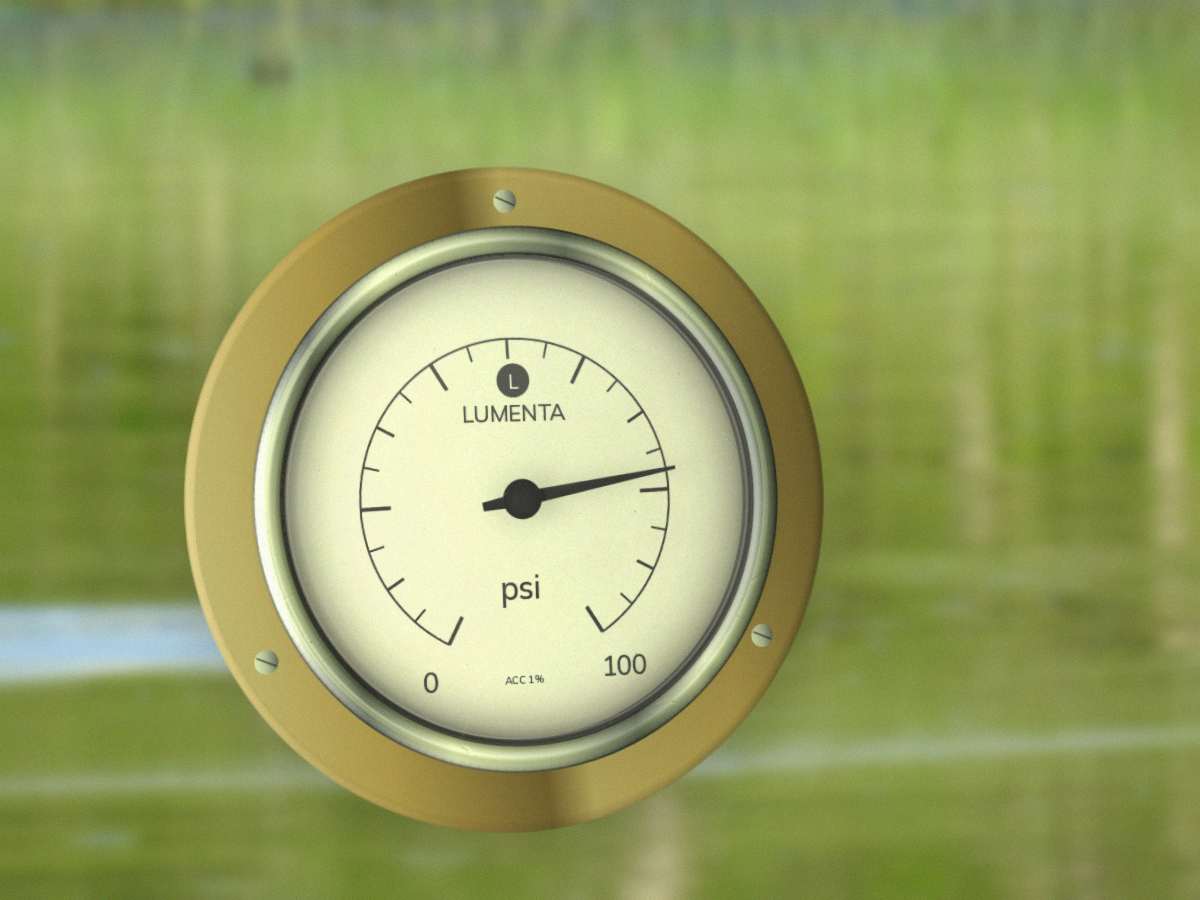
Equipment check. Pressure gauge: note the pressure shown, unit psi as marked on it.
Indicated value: 77.5 psi
